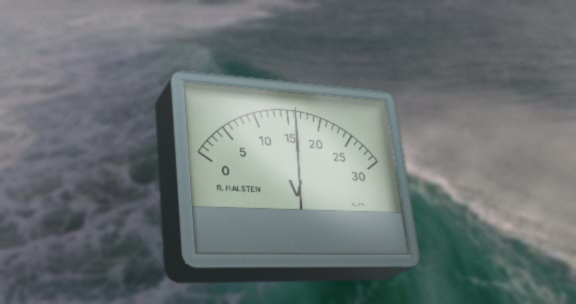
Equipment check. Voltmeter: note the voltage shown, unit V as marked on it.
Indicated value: 16 V
